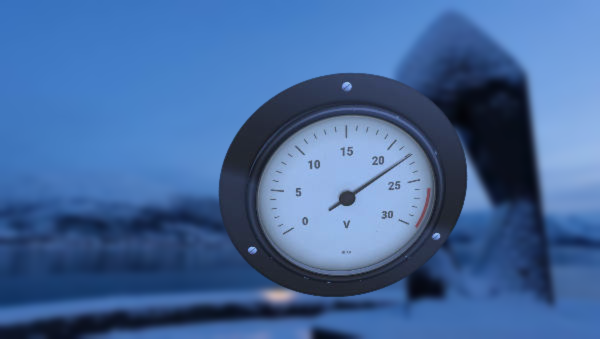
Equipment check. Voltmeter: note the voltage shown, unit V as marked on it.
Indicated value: 22 V
